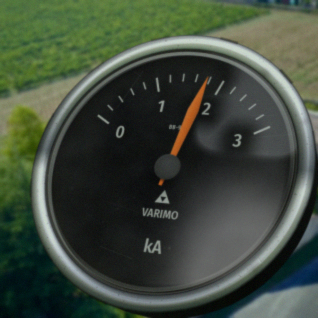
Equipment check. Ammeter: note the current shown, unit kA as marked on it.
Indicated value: 1.8 kA
